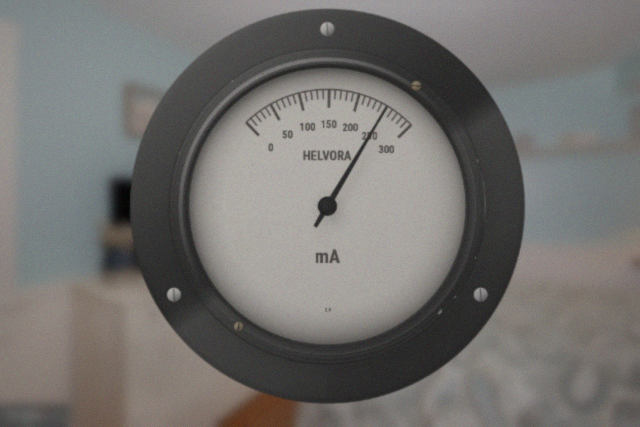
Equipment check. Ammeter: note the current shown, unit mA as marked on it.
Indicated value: 250 mA
